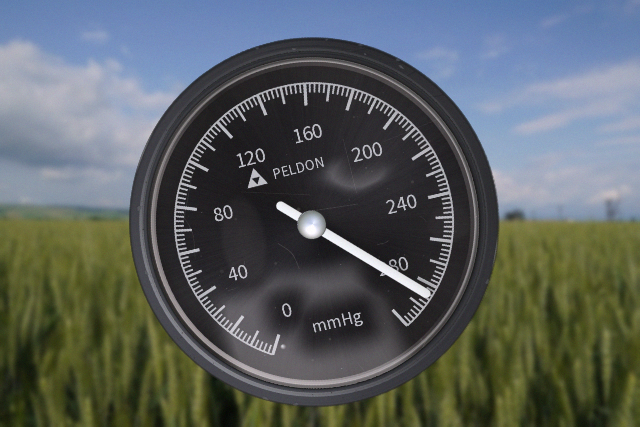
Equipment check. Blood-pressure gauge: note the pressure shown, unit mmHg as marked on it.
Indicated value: 284 mmHg
